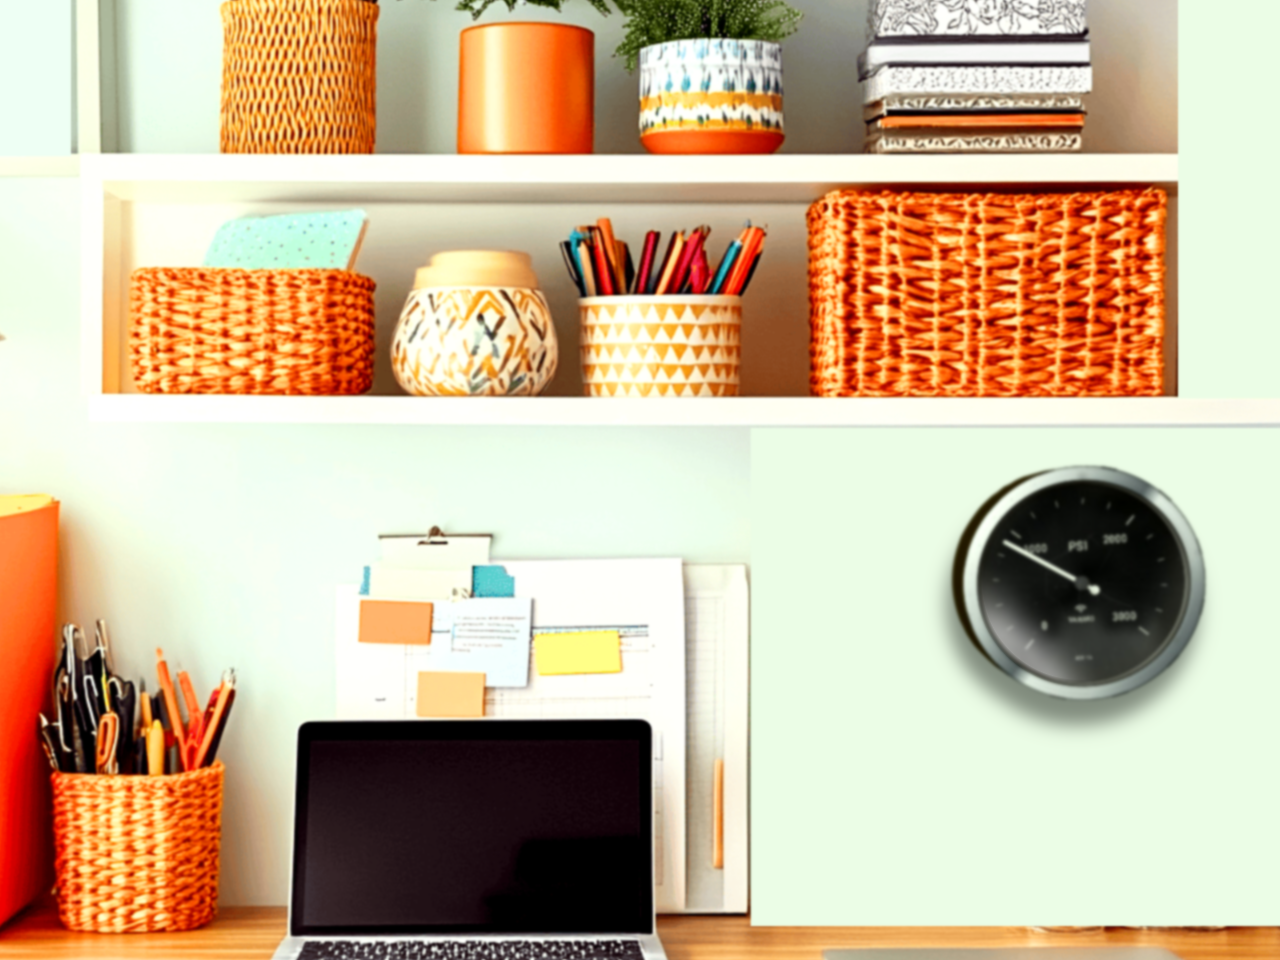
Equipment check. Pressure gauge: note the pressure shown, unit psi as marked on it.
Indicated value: 900 psi
